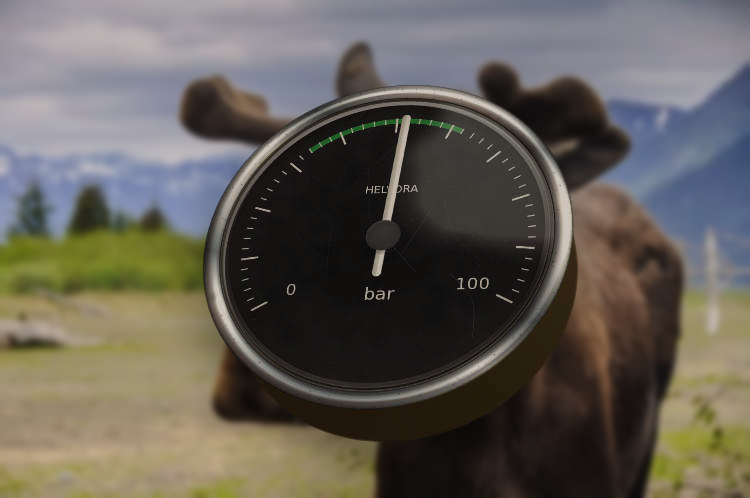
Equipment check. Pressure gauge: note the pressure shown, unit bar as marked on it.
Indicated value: 52 bar
